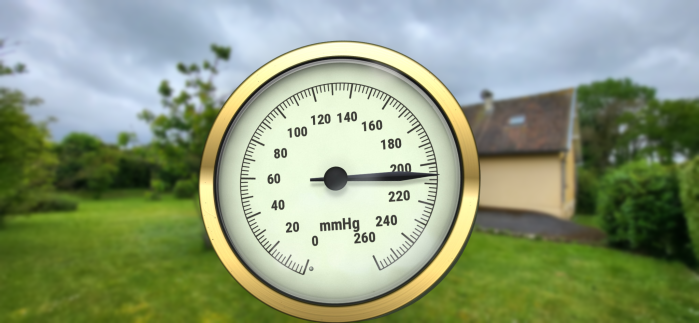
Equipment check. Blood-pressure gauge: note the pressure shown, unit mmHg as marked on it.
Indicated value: 206 mmHg
